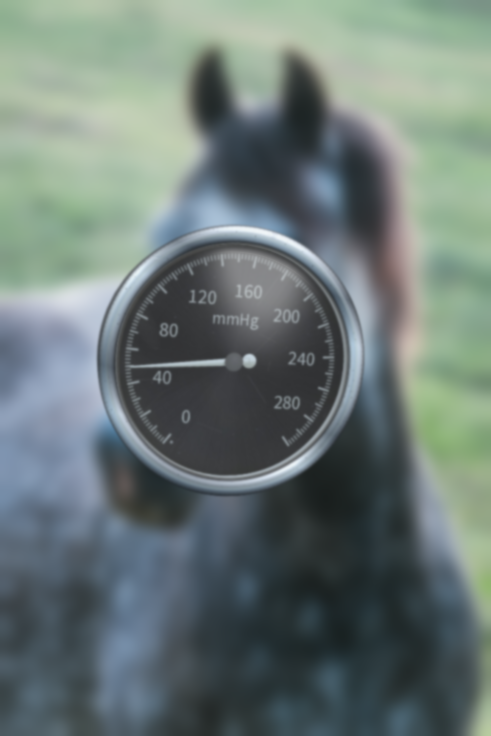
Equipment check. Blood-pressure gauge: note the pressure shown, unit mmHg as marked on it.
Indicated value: 50 mmHg
